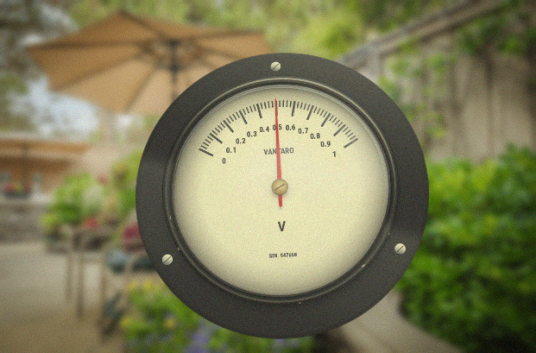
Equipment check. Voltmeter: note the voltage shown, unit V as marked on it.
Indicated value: 0.5 V
